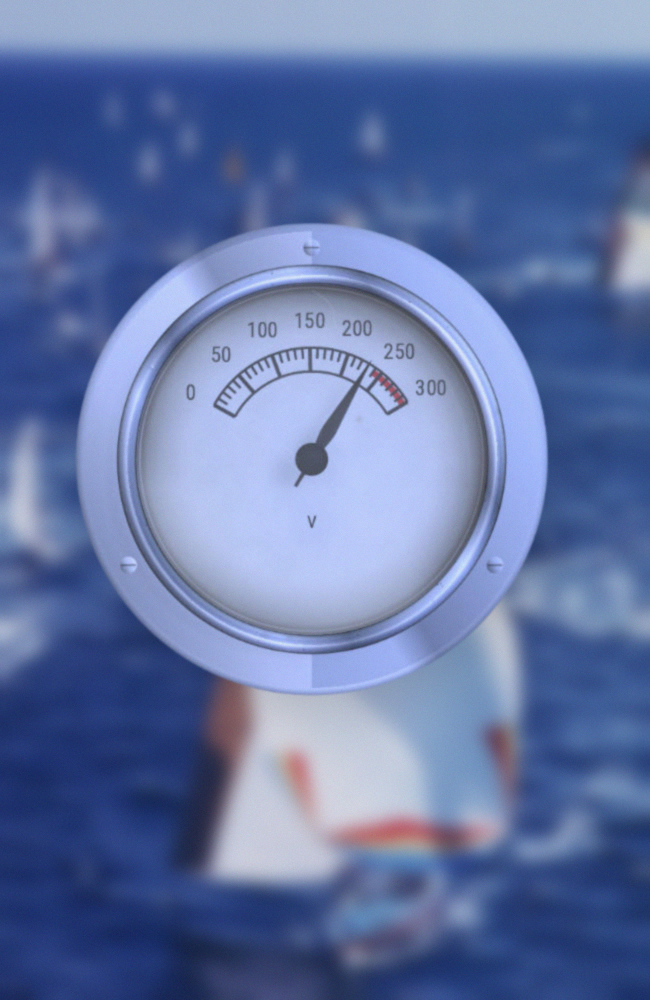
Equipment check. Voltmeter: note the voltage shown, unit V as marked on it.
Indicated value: 230 V
